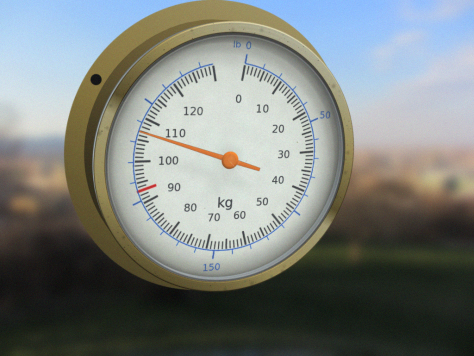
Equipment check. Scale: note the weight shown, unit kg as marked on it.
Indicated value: 107 kg
